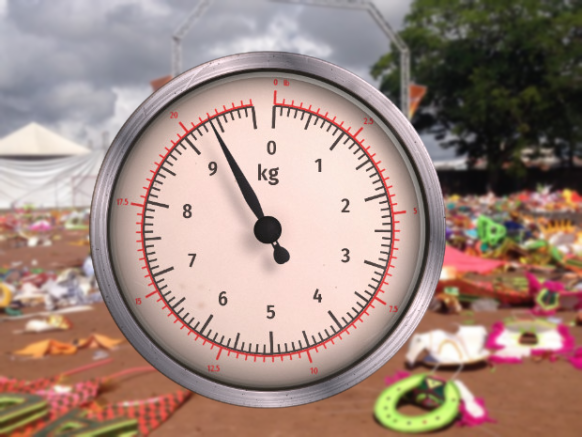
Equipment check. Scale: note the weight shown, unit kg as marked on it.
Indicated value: 9.4 kg
